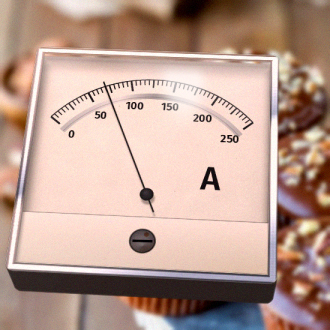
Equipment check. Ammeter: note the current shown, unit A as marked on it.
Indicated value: 70 A
